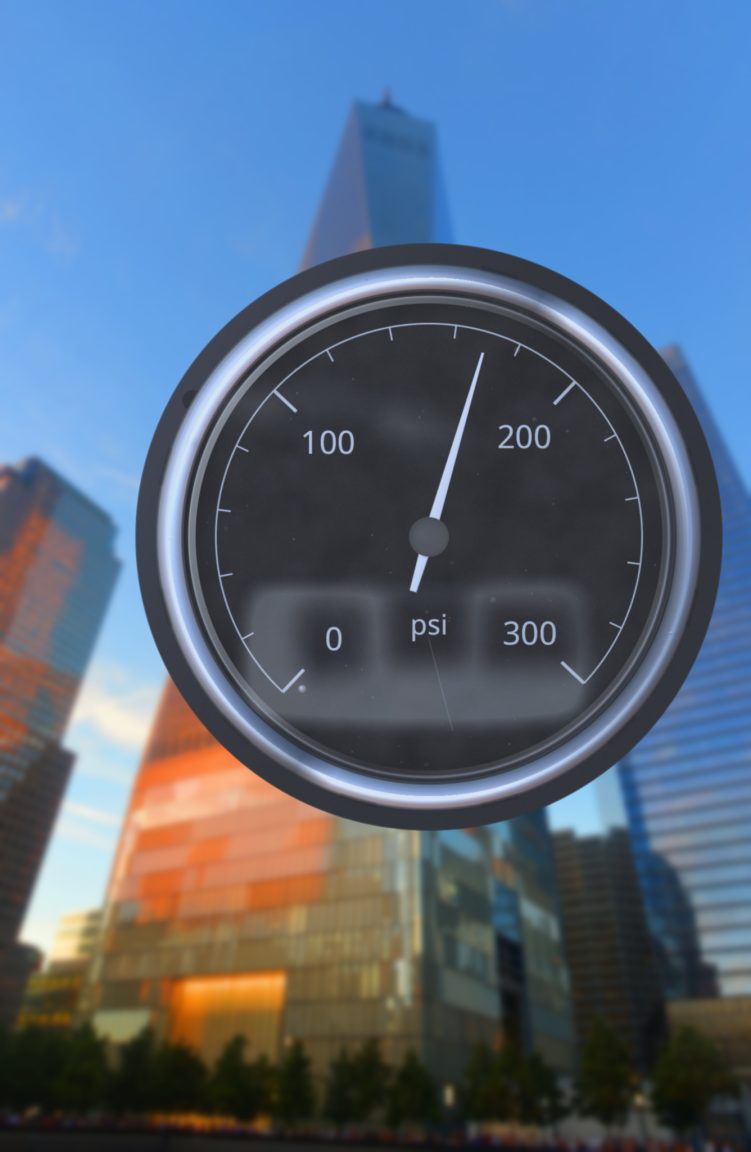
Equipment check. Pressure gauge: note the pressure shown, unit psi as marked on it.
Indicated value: 170 psi
